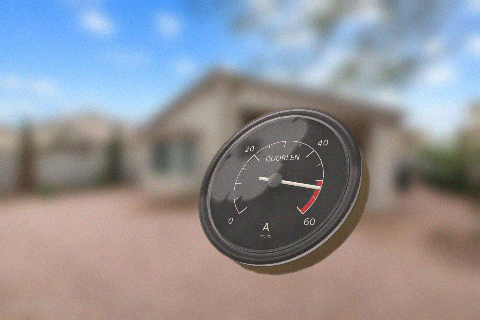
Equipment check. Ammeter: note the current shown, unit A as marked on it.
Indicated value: 52.5 A
